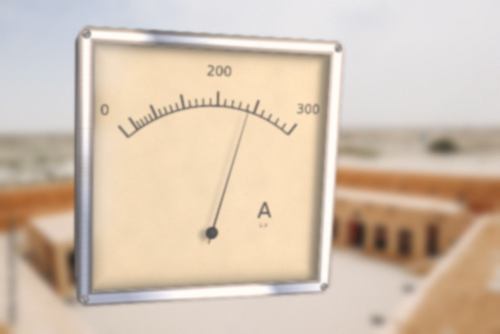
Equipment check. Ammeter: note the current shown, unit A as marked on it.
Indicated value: 240 A
